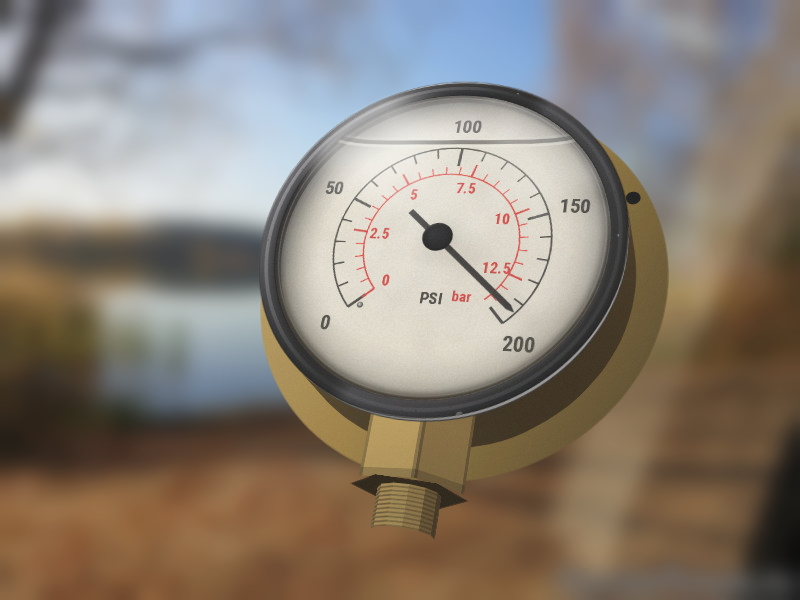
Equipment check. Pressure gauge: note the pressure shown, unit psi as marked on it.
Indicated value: 195 psi
